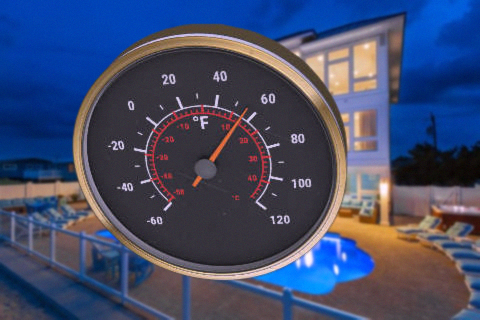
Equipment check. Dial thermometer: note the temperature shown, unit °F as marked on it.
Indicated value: 55 °F
